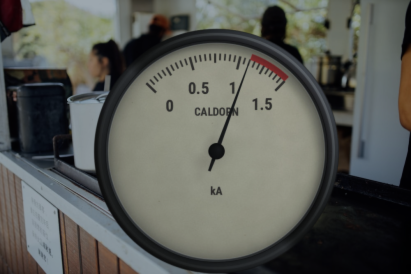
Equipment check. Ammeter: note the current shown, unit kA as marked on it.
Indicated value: 1.1 kA
